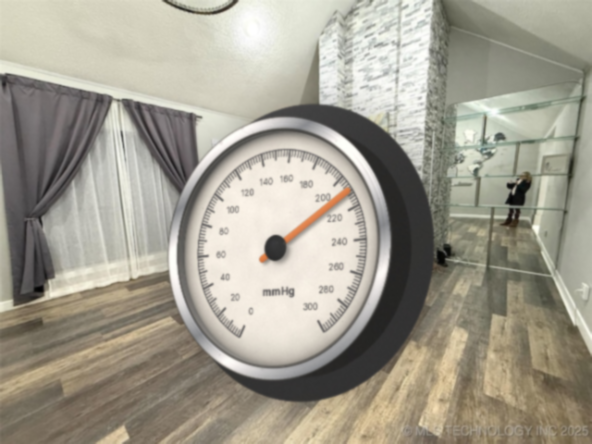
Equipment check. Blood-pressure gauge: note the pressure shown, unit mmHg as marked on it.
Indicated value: 210 mmHg
